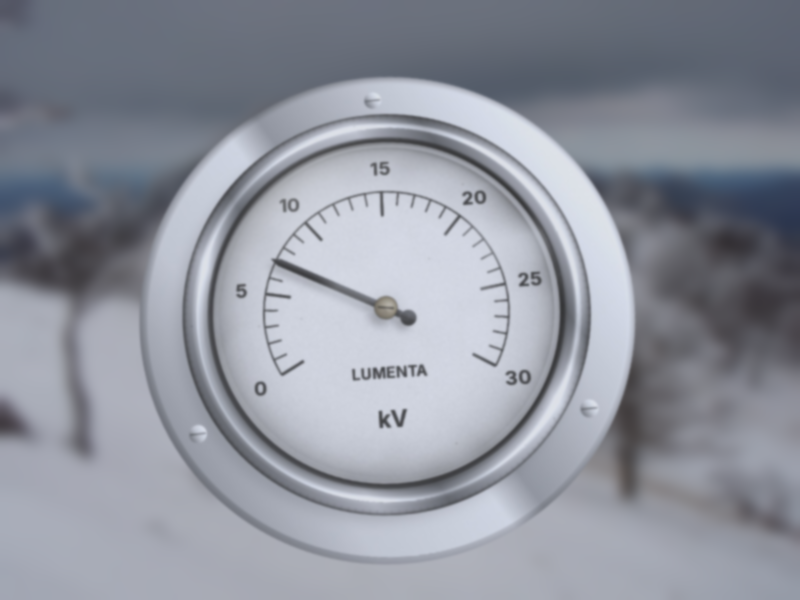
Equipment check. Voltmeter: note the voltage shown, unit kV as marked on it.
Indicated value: 7 kV
